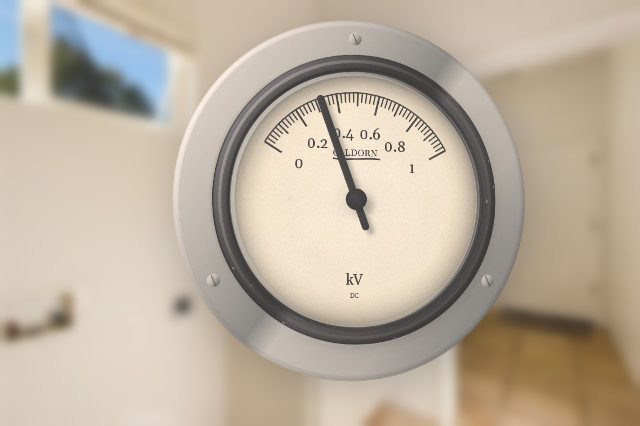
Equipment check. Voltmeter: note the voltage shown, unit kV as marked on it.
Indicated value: 0.32 kV
